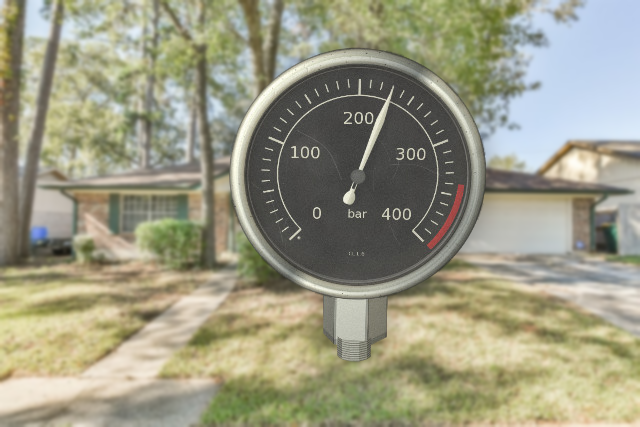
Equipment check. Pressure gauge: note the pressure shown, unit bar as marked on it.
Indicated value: 230 bar
